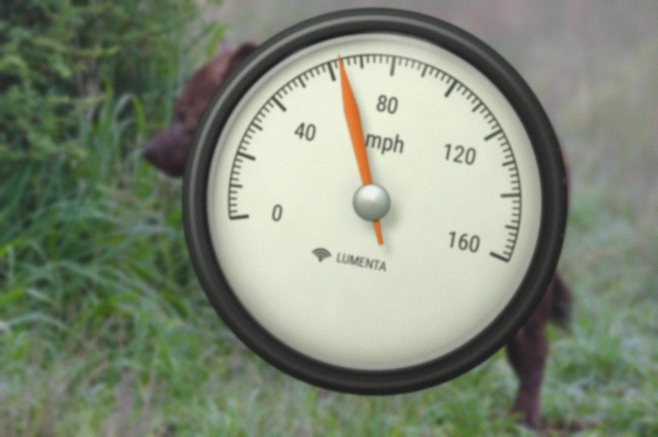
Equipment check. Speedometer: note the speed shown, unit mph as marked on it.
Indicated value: 64 mph
